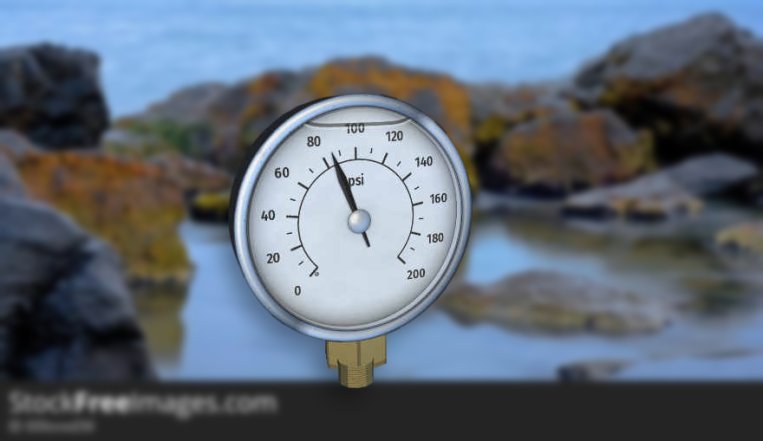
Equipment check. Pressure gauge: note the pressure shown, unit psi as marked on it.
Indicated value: 85 psi
